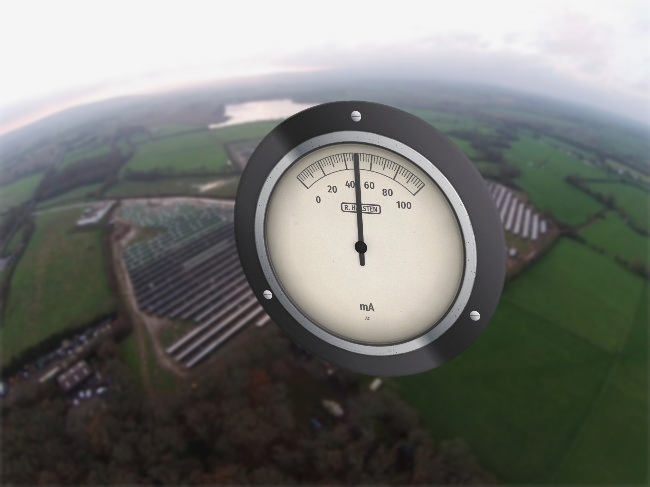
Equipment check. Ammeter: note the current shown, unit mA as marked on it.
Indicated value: 50 mA
